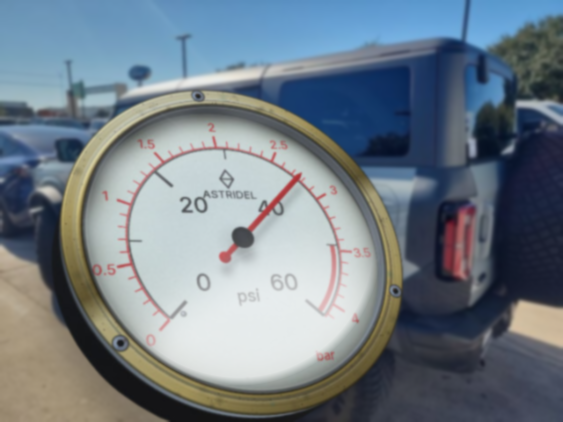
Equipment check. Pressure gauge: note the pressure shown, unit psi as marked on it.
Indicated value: 40 psi
